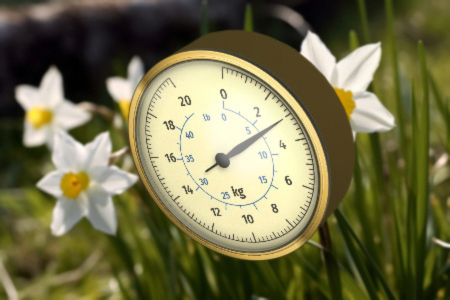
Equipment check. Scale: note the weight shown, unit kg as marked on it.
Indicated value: 3 kg
